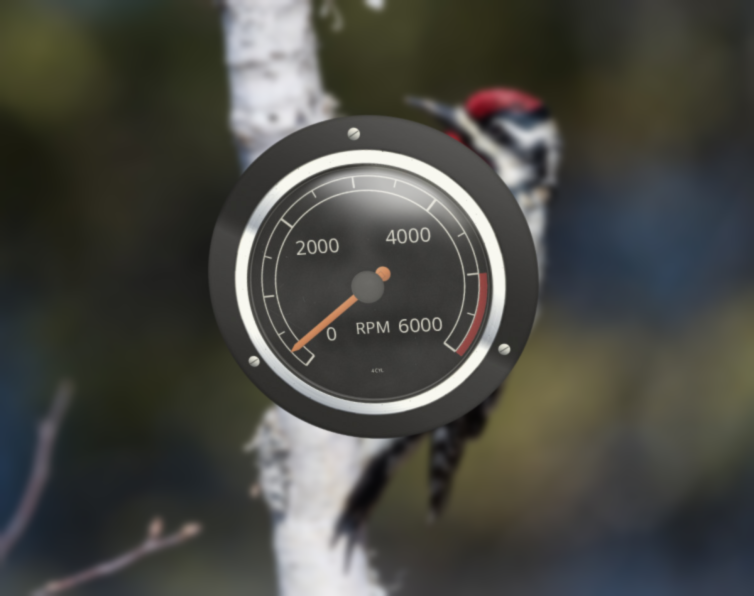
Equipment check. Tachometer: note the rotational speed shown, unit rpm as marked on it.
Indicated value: 250 rpm
